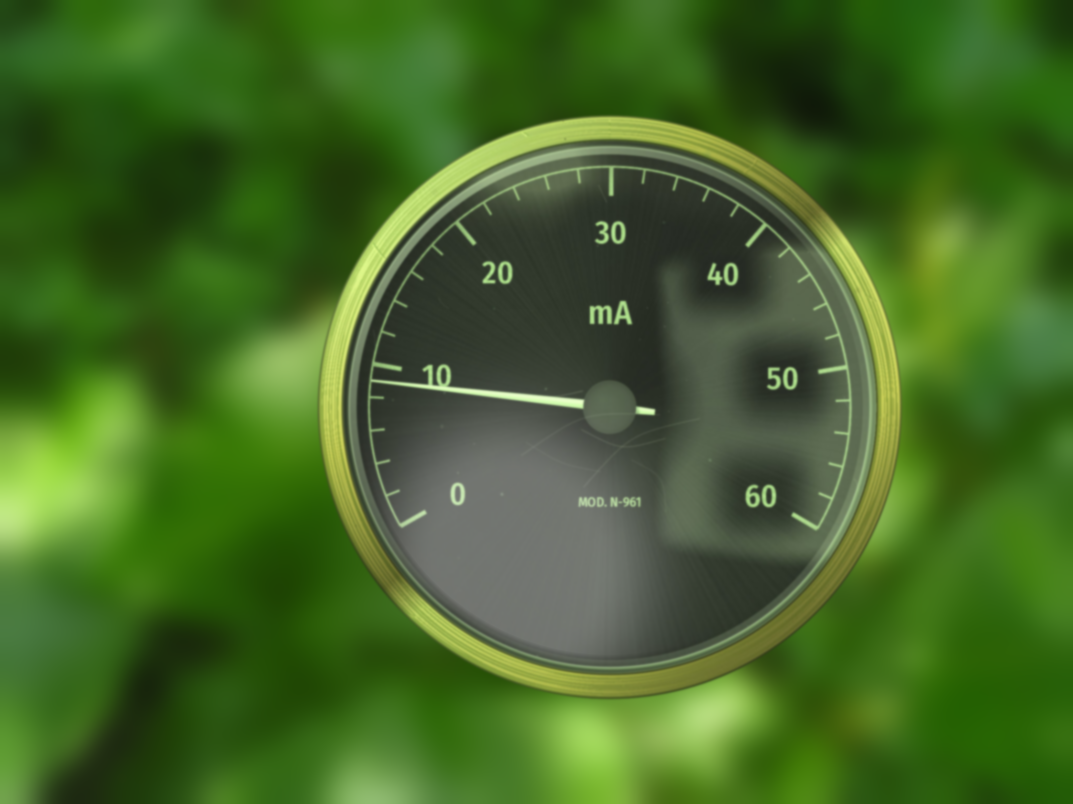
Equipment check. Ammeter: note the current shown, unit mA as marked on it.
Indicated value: 9 mA
